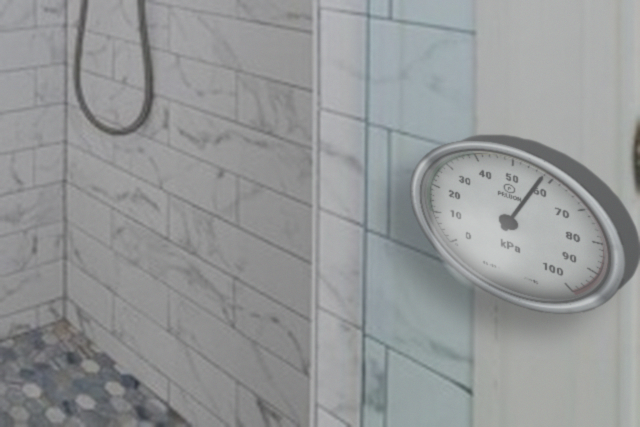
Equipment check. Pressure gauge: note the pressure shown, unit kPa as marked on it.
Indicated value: 58 kPa
